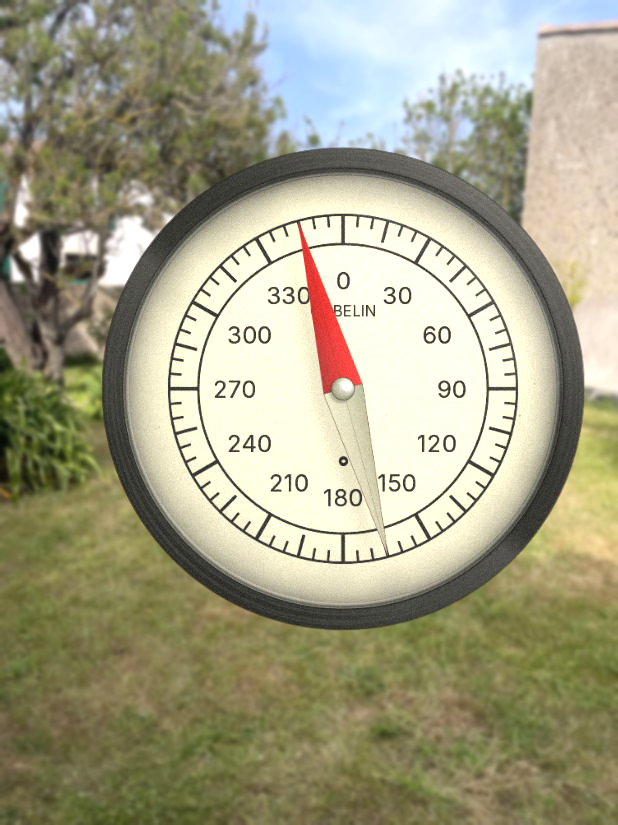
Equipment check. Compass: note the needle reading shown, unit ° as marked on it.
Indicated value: 345 °
